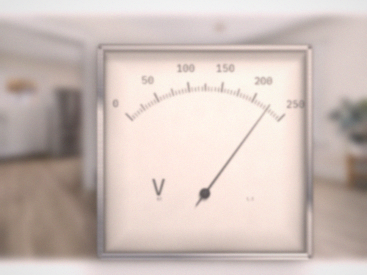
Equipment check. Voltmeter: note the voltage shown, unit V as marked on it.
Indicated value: 225 V
